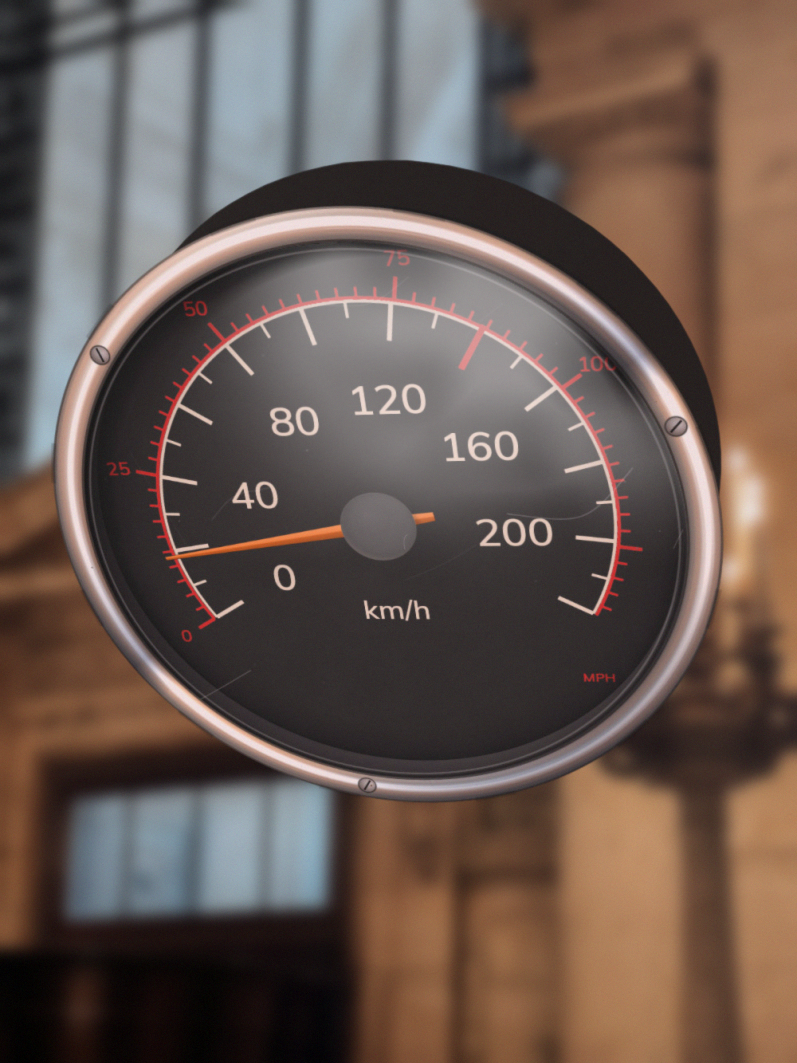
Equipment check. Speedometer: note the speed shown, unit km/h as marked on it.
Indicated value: 20 km/h
